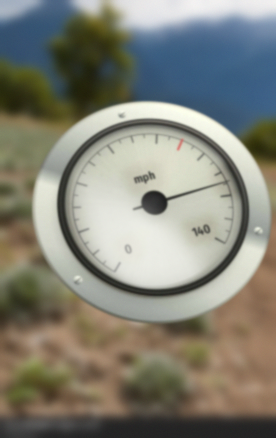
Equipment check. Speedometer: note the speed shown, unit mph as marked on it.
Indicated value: 115 mph
